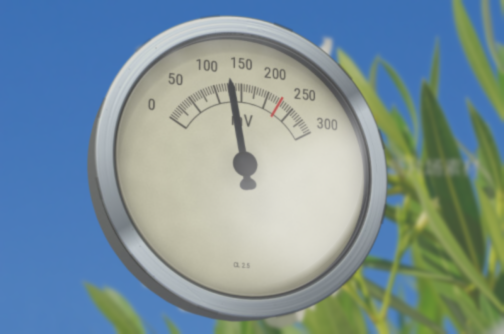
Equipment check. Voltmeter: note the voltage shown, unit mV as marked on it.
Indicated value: 125 mV
